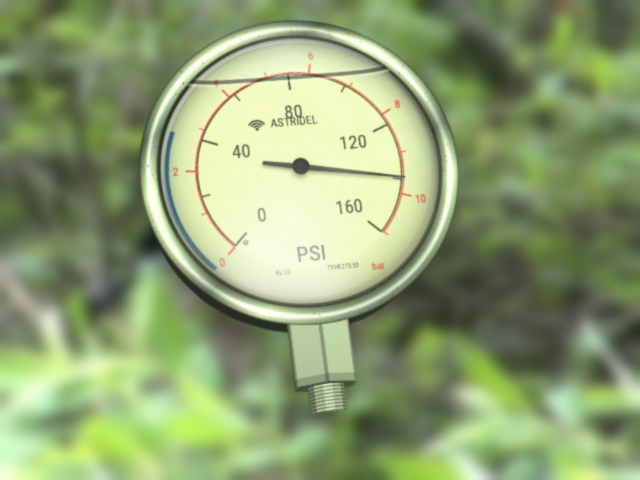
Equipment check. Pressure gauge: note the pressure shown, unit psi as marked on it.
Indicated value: 140 psi
